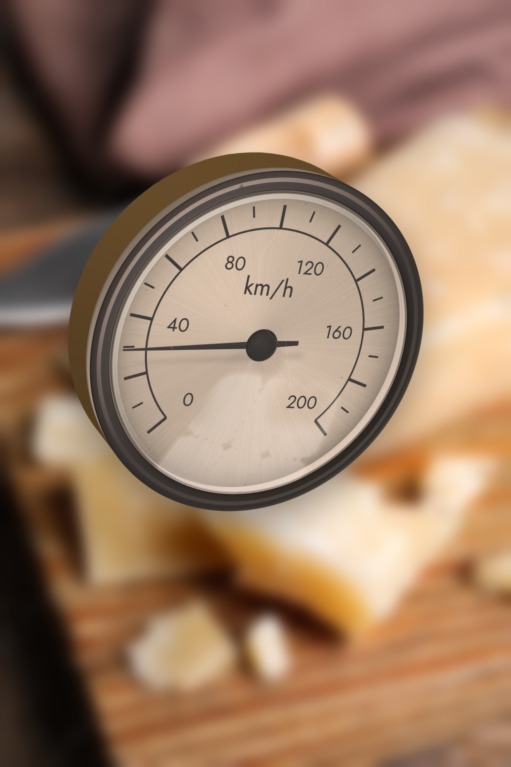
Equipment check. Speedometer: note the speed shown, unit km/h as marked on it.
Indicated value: 30 km/h
